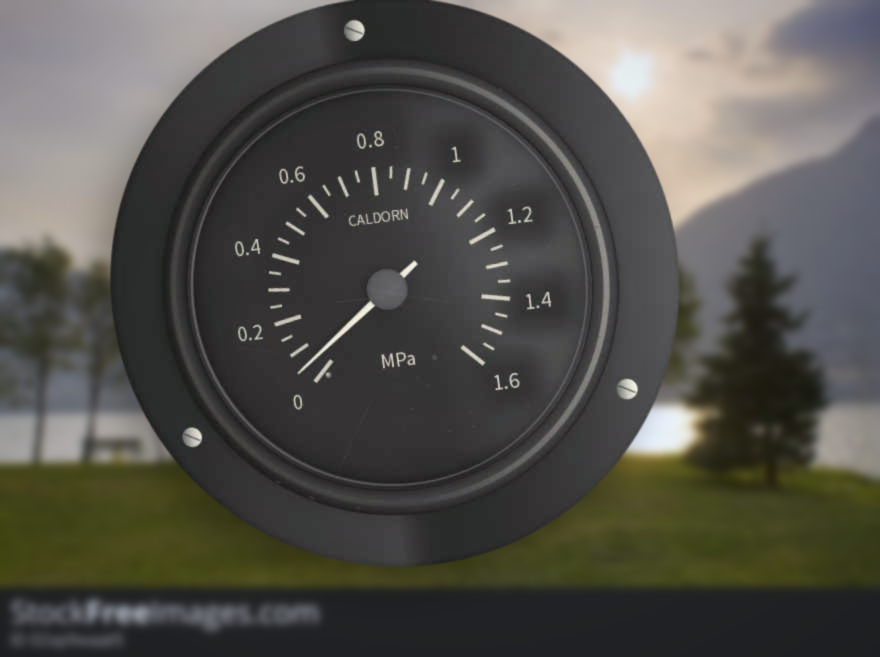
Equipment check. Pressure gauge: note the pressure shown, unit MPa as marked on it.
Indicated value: 0.05 MPa
